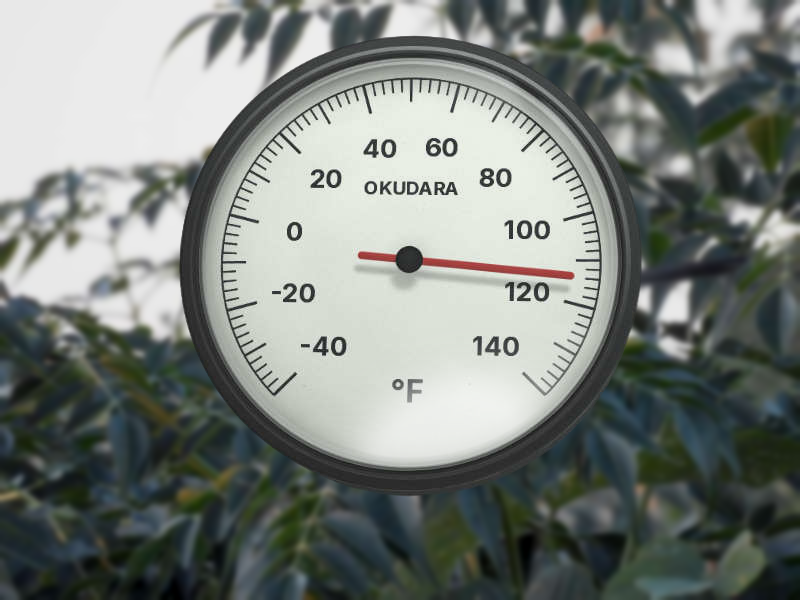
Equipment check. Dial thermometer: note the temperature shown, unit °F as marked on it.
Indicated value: 114 °F
